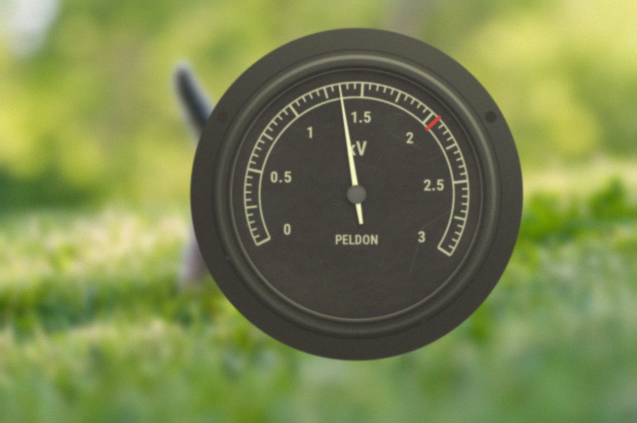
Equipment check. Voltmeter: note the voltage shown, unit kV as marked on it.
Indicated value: 1.35 kV
